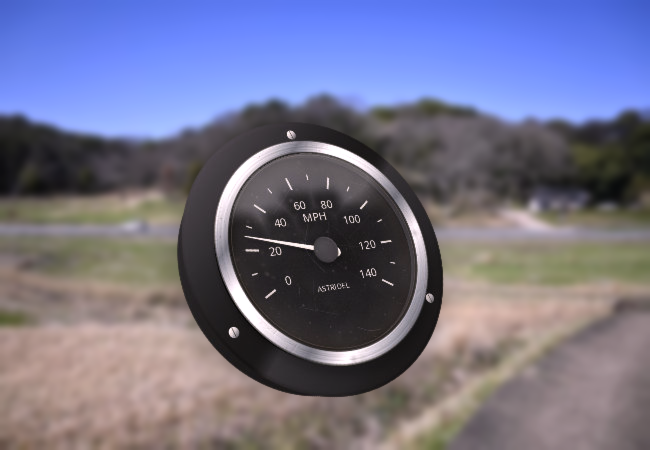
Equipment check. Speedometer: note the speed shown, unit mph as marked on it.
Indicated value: 25 mph
